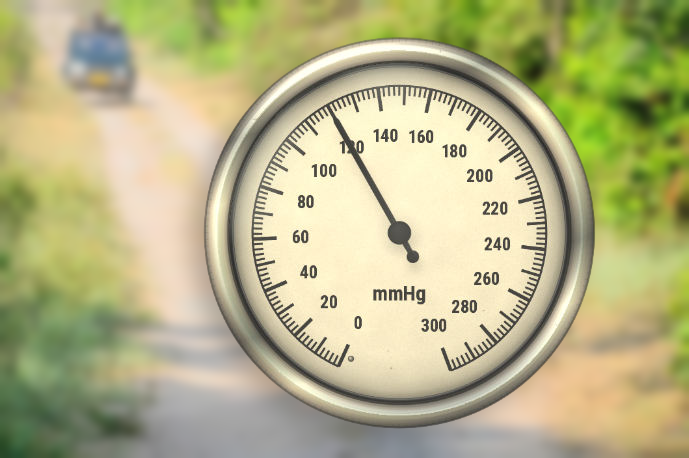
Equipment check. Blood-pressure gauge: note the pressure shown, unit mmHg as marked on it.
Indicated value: 120 mmHg
